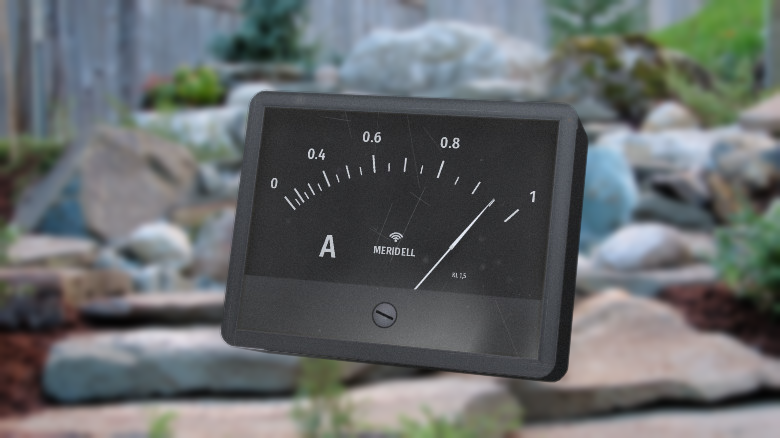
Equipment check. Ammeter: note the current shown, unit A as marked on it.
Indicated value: 0.95 A
